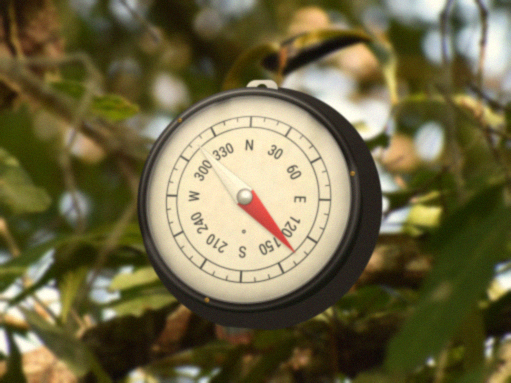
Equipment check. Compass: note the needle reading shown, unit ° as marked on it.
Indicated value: 135 °
